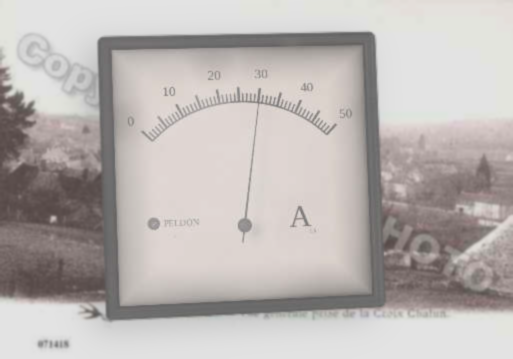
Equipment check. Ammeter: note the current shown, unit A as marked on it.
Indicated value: 30 A
